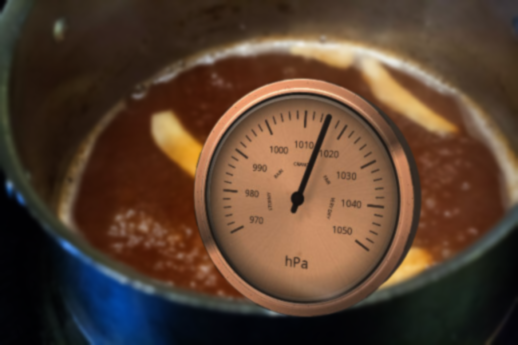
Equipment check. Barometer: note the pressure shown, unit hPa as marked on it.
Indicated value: 1016 hPa
